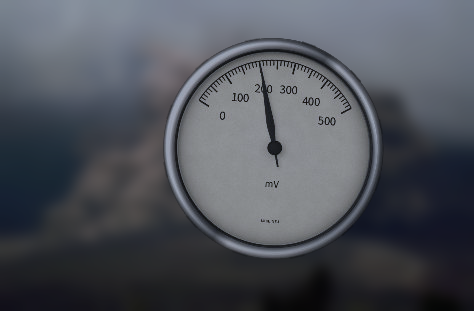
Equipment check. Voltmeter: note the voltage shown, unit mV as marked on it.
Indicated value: 200 mV
